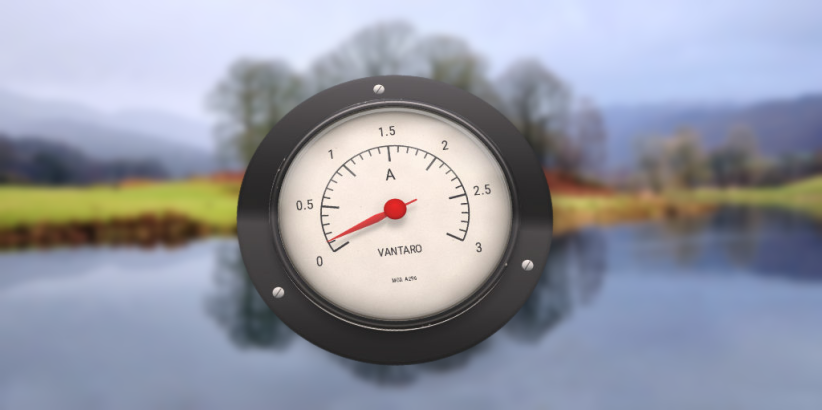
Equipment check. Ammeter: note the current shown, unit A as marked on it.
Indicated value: 0.1 A
